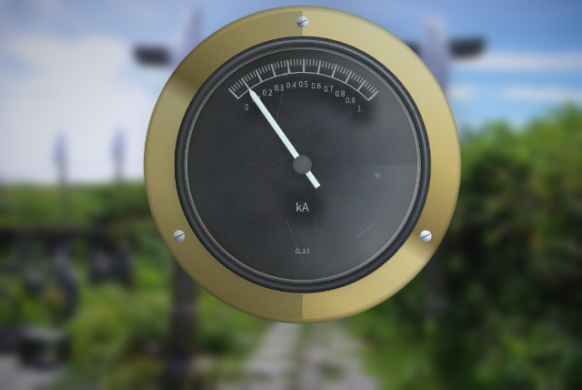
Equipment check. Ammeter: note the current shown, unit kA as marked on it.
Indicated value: 0.1 kA
